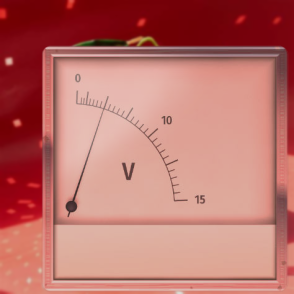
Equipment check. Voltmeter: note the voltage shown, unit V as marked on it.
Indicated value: 5 V
